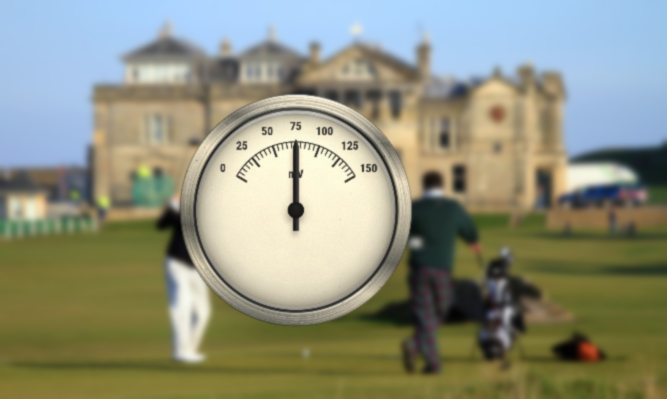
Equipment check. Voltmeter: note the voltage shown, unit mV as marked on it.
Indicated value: 75 mV
